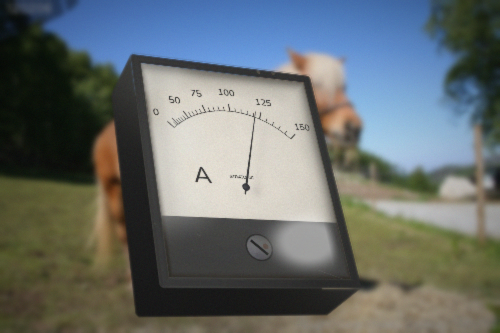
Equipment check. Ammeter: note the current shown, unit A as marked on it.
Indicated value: 120 A
